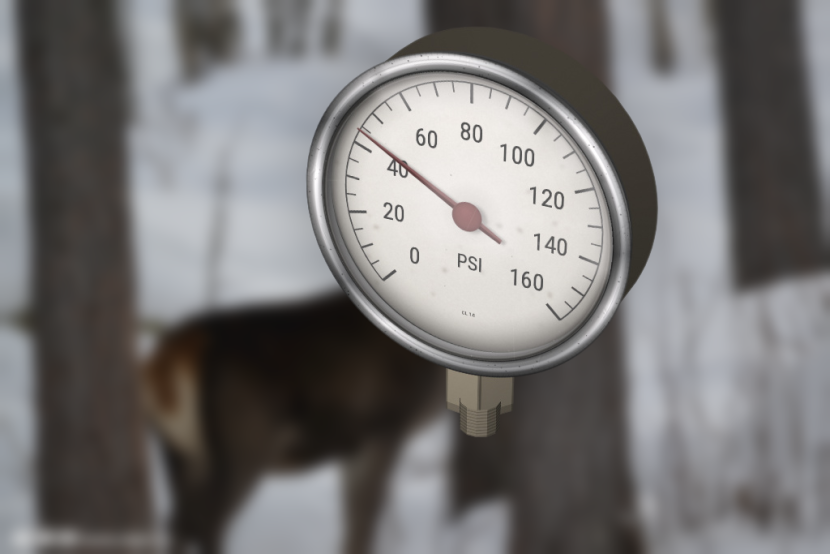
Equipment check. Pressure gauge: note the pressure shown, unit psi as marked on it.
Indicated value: 45 psi
